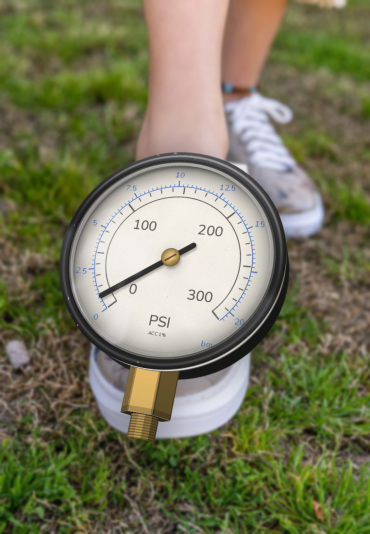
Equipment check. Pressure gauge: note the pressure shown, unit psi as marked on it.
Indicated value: 10 psi
